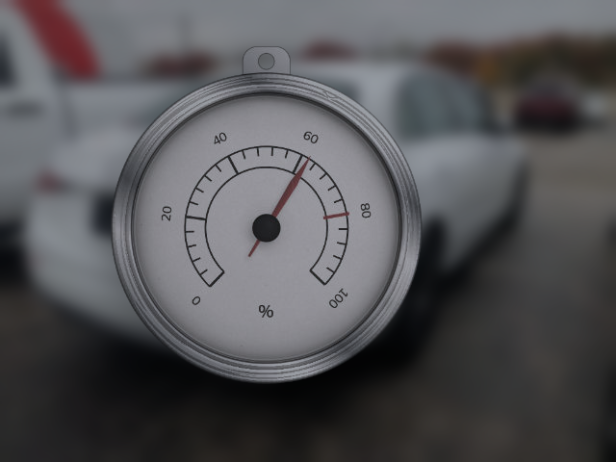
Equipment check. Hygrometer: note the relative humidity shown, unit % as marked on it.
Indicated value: 62 %
